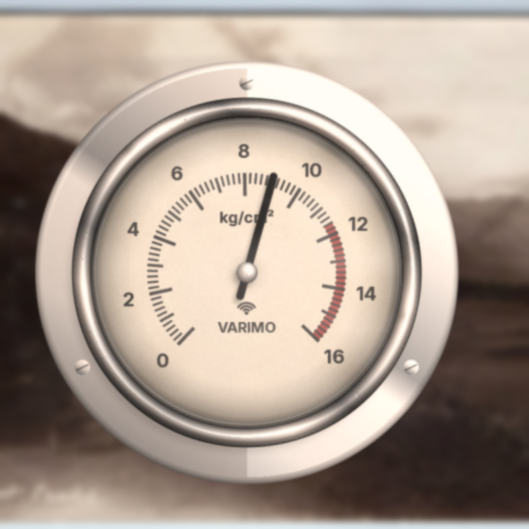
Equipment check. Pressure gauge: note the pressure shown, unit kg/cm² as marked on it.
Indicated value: 9 kg/cm²
